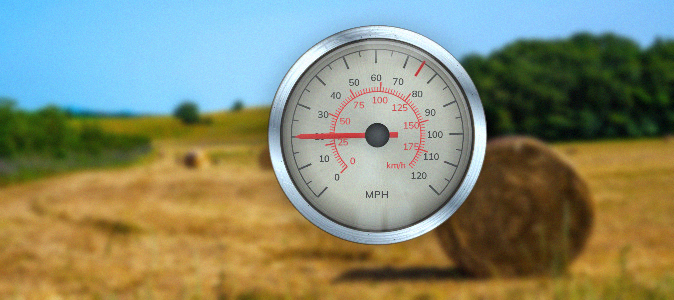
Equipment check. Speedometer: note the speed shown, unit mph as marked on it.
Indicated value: 20 mph
